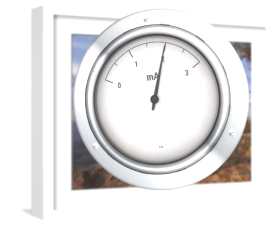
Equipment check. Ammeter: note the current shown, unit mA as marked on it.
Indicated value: 2 mA
